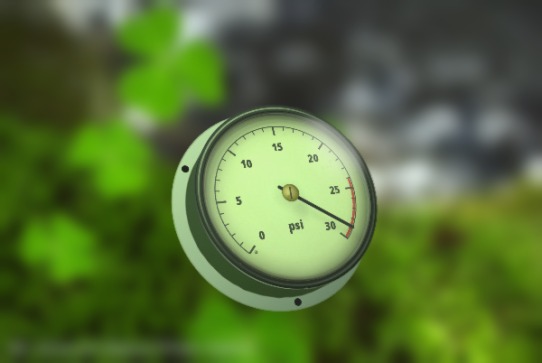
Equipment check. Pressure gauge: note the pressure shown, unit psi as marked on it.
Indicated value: 29 psi
